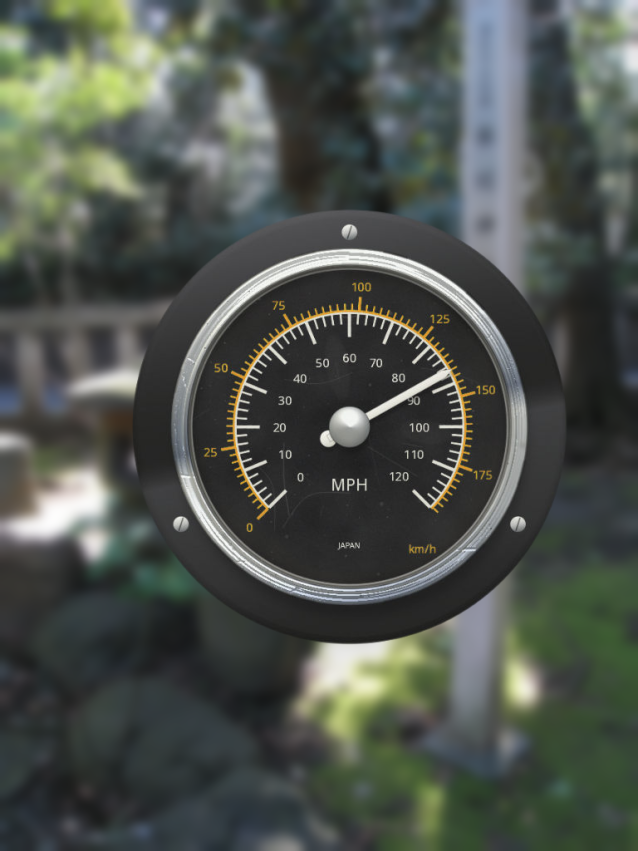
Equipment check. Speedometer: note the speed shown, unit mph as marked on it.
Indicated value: 87 mph
